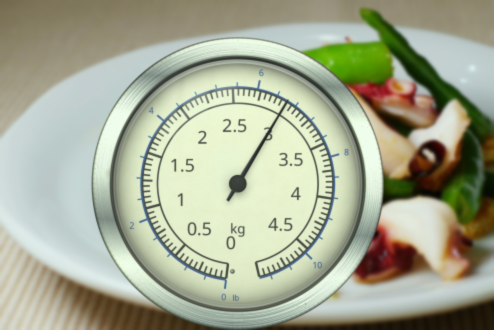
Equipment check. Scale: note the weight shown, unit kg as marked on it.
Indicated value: 3 kg
